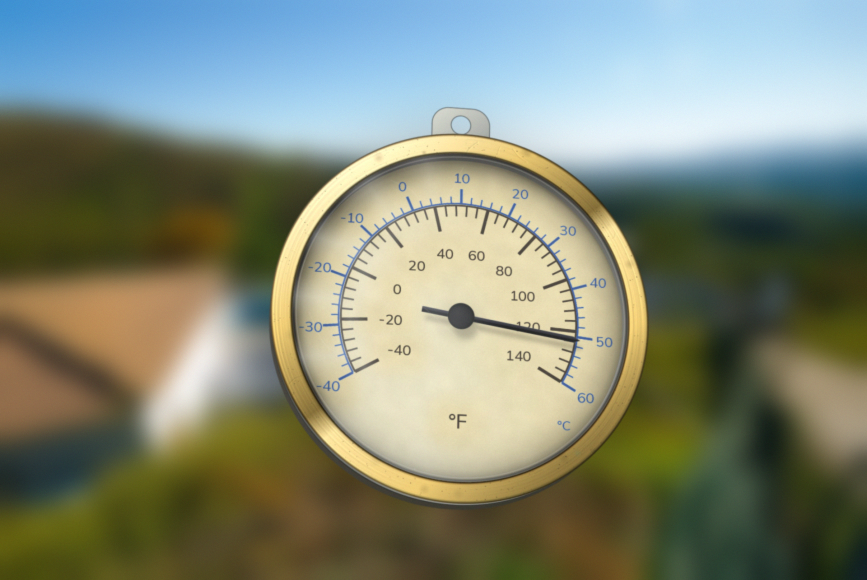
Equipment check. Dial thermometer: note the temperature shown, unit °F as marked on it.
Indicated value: 124 °F
